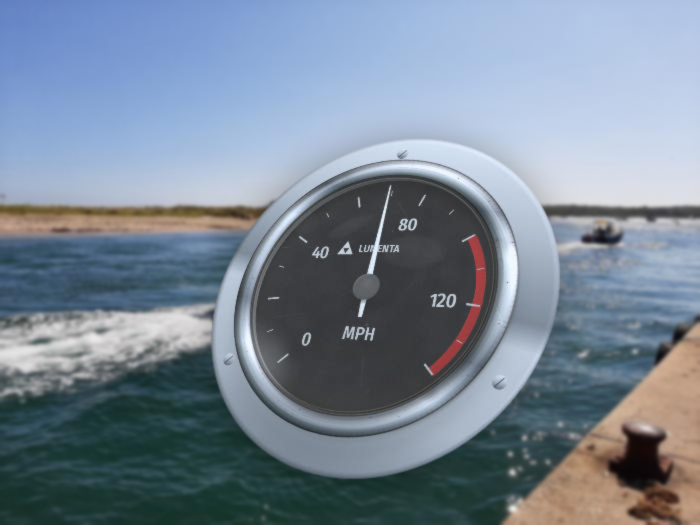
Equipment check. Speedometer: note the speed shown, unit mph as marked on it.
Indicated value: 70 mph
